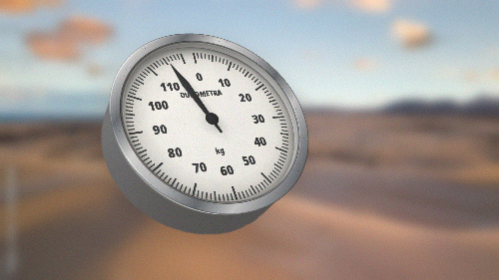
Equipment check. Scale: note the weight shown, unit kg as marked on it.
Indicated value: 115 kg
